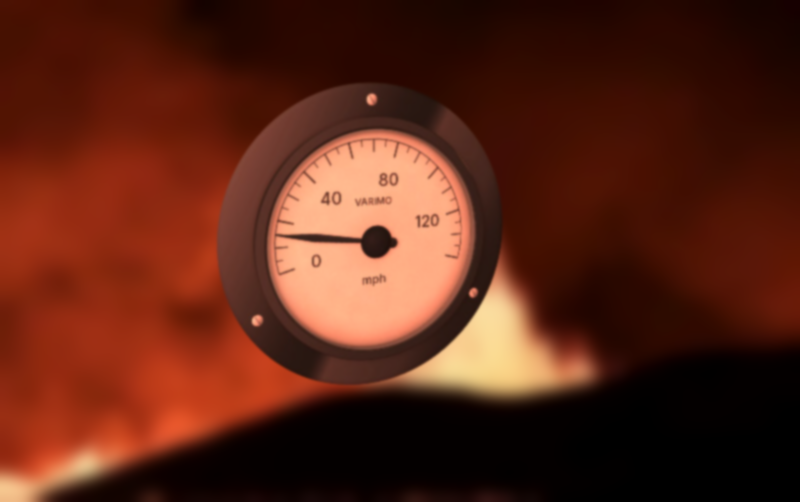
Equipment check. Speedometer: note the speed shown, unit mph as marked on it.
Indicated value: 15 mph
